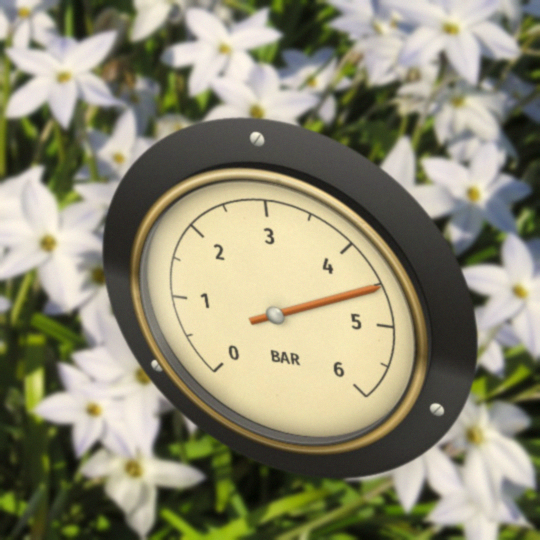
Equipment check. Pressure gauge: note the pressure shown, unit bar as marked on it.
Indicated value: 4.5 bar
